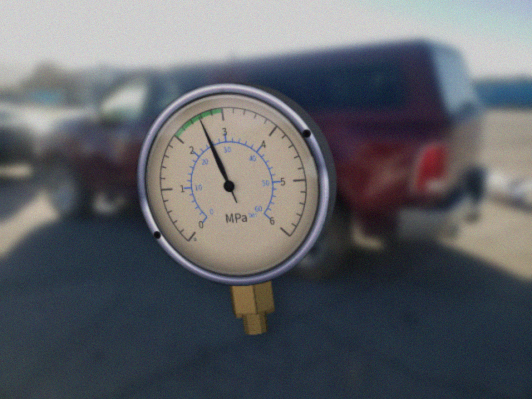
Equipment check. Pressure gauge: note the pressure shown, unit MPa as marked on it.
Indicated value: 2.6 MPa
